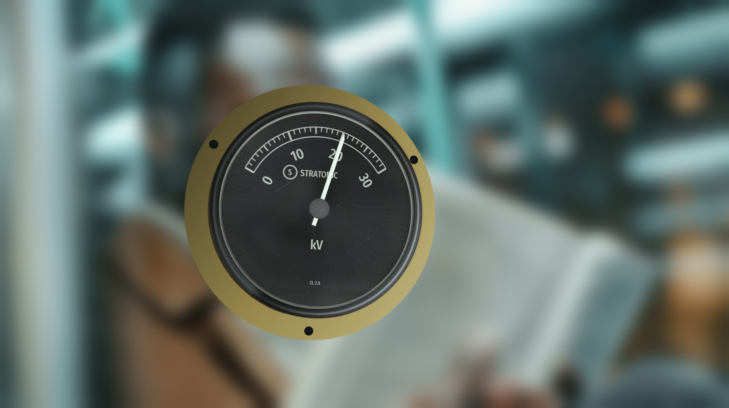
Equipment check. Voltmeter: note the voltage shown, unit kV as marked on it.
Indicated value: 20 kV
